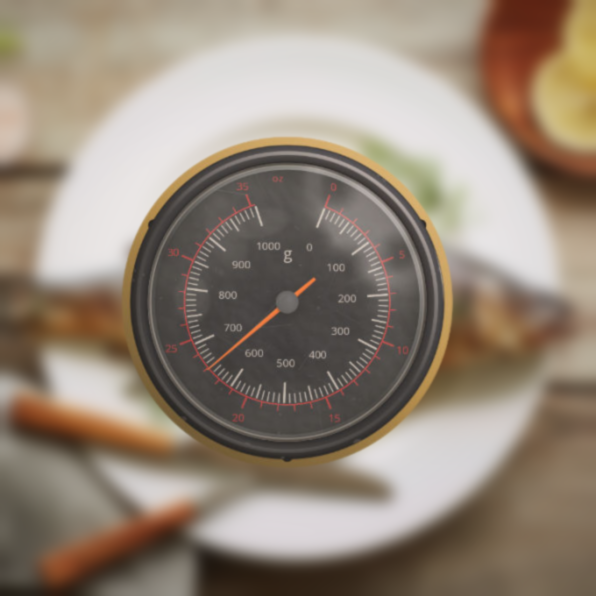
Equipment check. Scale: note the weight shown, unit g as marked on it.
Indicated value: 650 g
